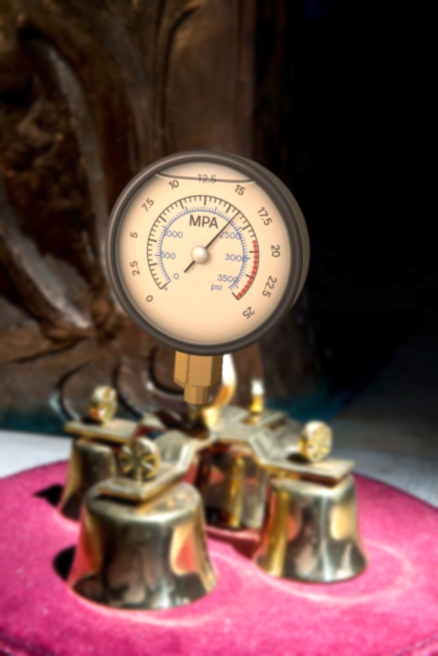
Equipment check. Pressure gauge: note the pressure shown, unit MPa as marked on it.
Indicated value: 16 MPa
